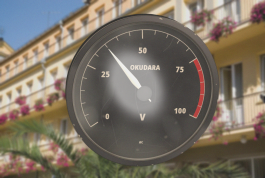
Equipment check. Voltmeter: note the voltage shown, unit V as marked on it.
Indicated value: 35 V
